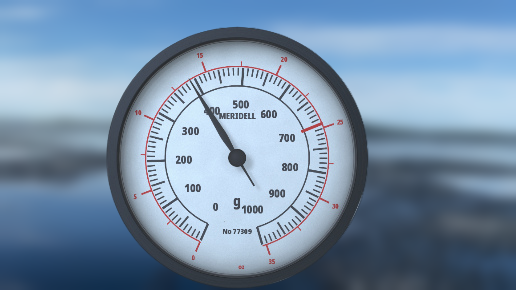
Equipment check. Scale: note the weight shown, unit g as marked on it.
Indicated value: 390 g
